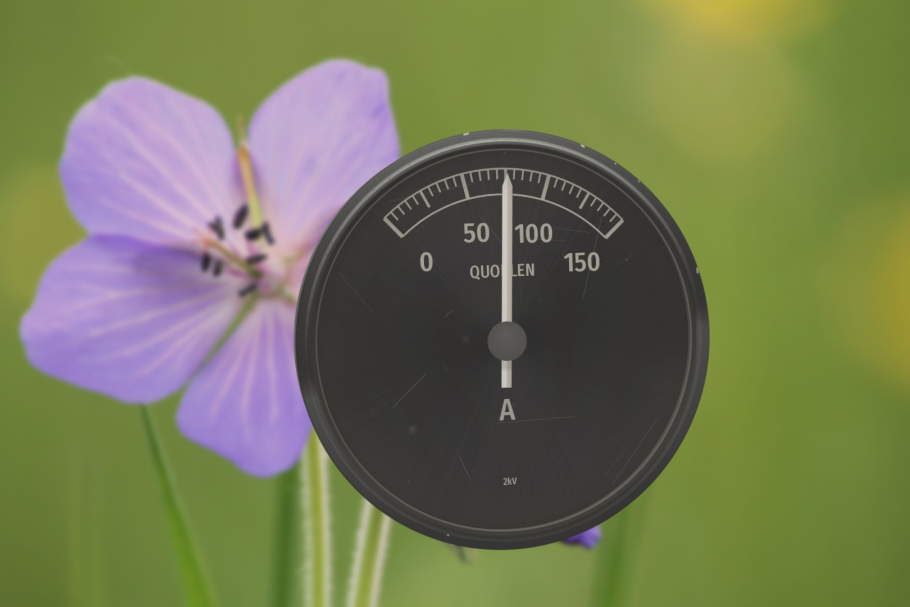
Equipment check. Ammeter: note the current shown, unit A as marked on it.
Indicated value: 75 A
